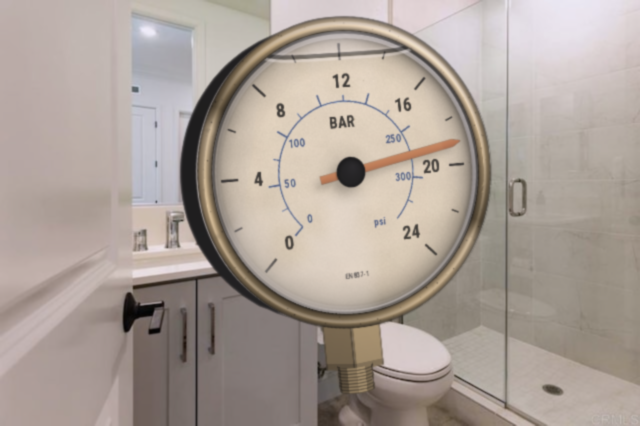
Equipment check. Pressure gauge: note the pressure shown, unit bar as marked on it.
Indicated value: 19 bar
